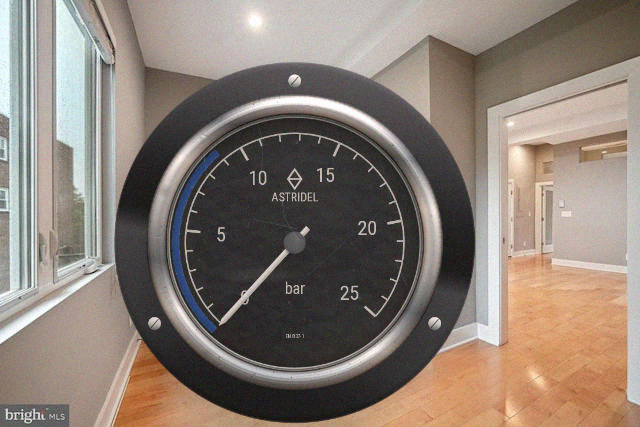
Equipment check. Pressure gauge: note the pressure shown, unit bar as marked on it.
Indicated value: 0 bar
